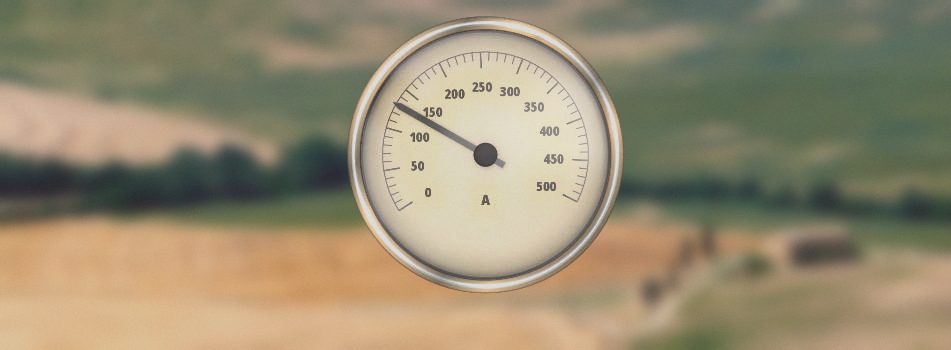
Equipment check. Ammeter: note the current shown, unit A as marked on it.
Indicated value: 130 A
